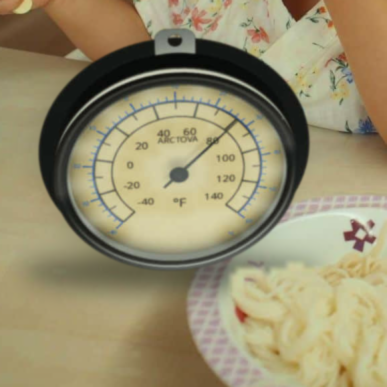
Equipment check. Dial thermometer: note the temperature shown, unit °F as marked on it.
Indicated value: 80 °F
